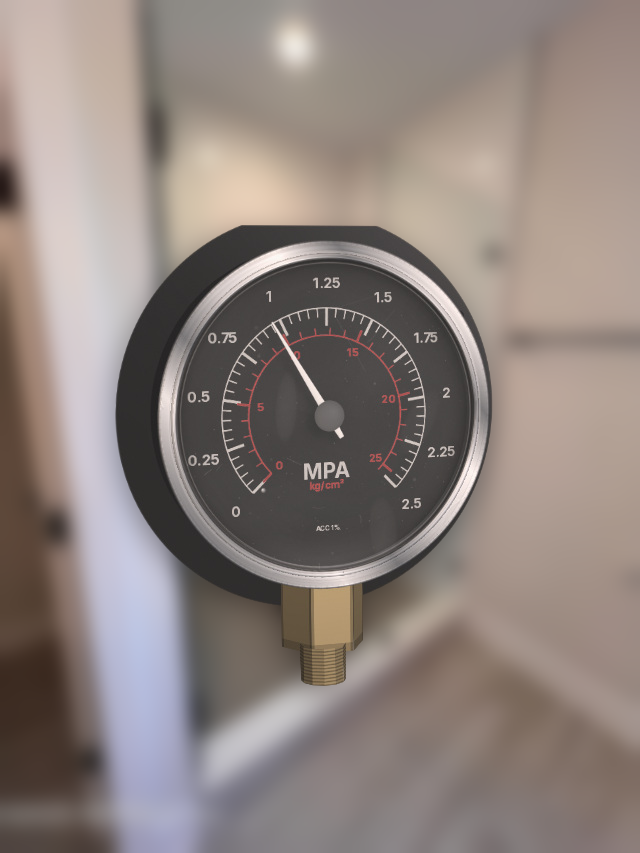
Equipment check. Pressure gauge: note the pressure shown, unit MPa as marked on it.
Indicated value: 0.95 MPa
